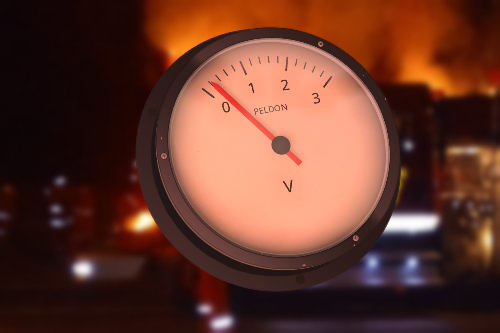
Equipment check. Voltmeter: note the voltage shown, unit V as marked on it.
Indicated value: 0.2 V
